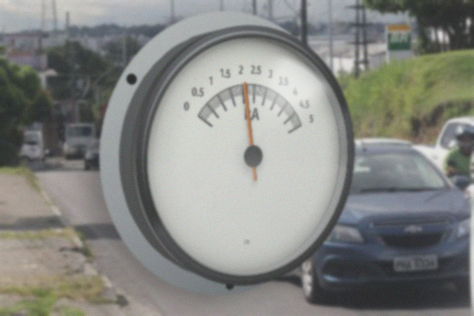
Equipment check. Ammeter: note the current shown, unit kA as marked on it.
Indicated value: 2 kA
